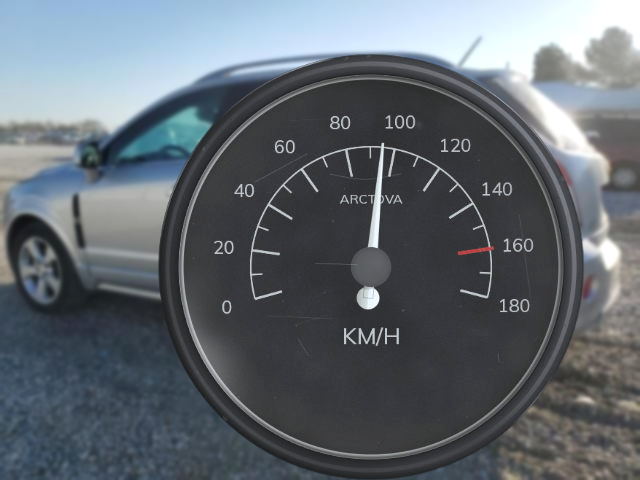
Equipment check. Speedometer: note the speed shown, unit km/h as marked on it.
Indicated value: 95 km/h
